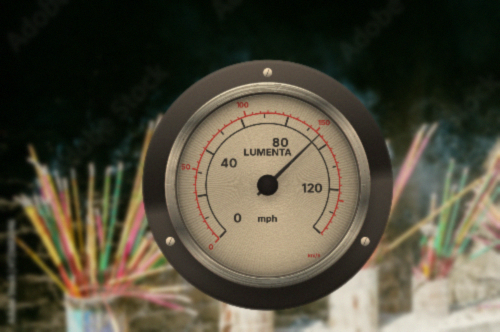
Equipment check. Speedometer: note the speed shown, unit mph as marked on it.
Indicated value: 95 mph
